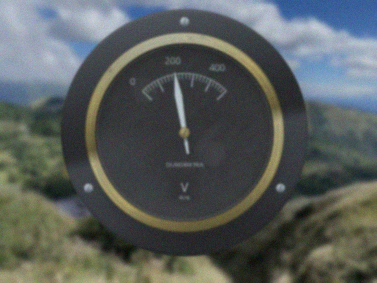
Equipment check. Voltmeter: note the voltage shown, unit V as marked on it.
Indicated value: 200 V
